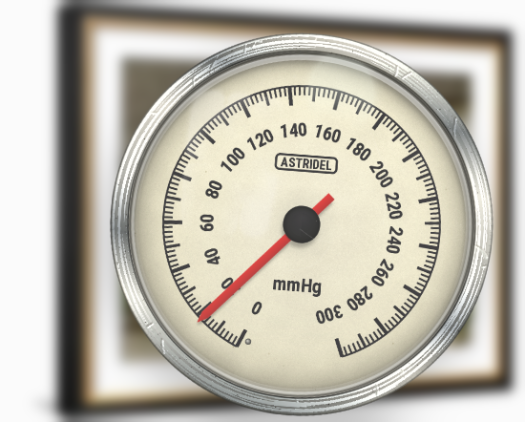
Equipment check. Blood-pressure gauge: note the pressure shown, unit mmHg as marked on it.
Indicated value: 18 mmHg
